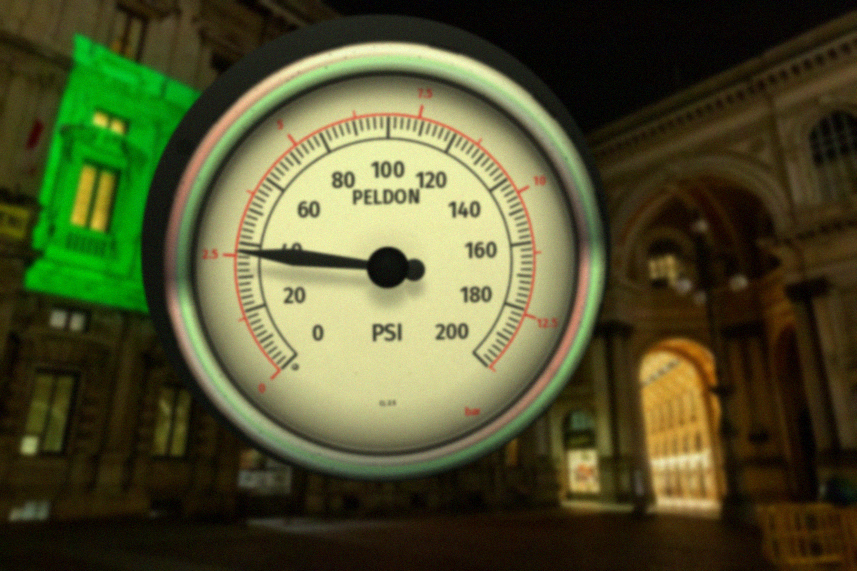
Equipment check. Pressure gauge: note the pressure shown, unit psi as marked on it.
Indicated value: 38 psi
